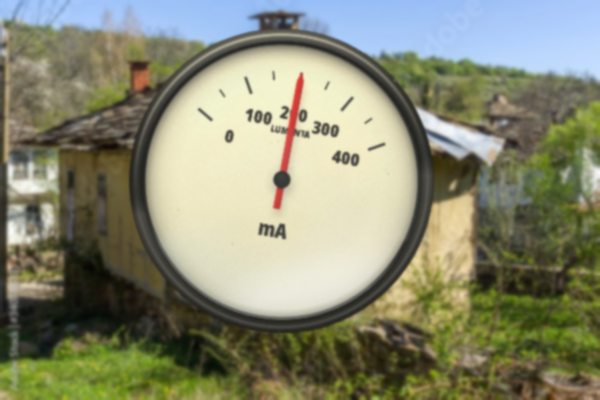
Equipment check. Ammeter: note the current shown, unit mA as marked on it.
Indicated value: 200 mA
